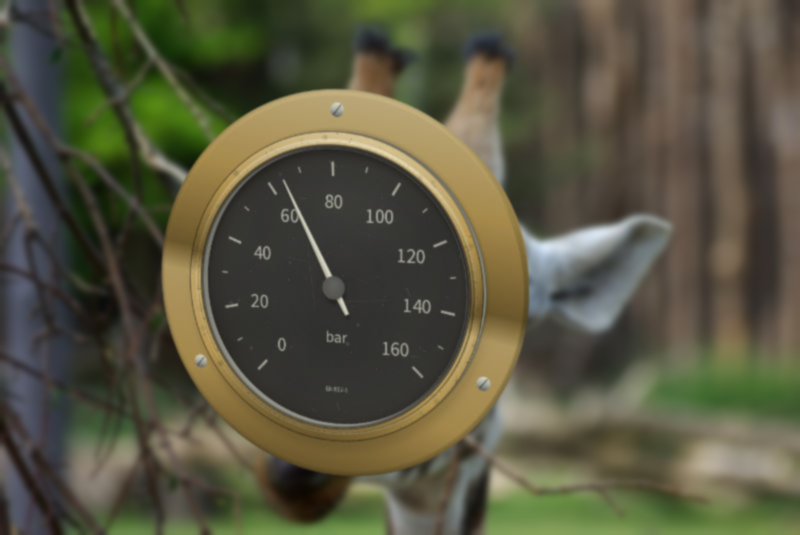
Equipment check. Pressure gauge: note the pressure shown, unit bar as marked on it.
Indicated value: 65 bar
